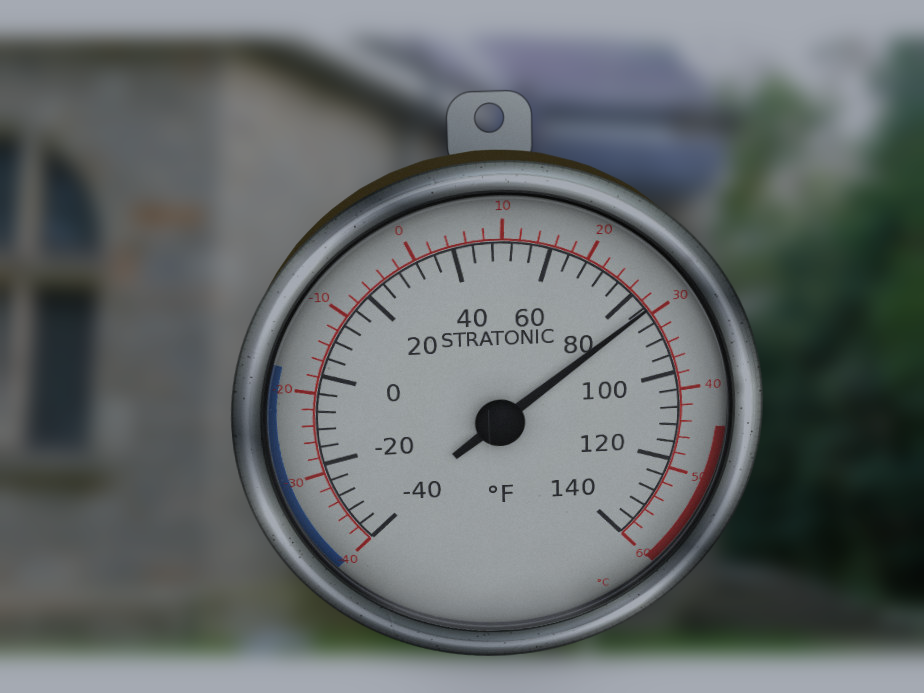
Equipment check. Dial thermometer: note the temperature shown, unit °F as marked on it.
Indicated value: 84 °F
